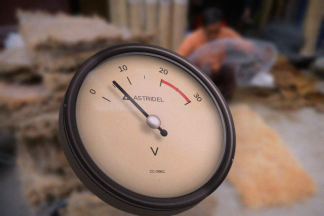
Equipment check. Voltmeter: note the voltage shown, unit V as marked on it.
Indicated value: 5 V
